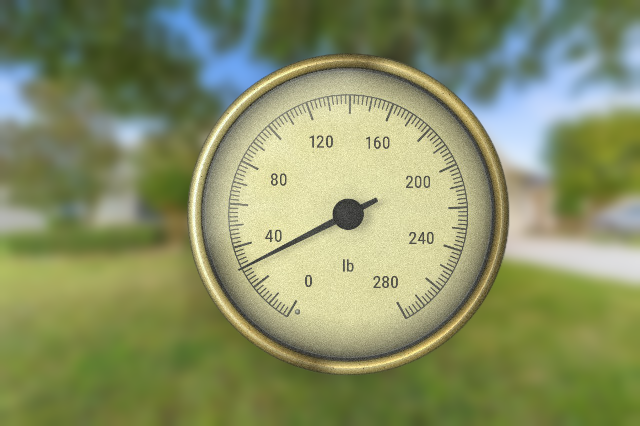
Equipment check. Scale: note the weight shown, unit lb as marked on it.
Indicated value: 30 lb
